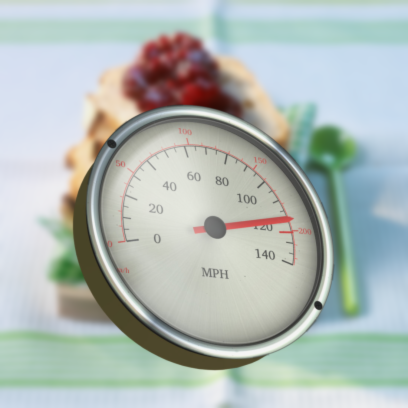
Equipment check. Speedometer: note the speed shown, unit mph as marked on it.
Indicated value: 120 mph
